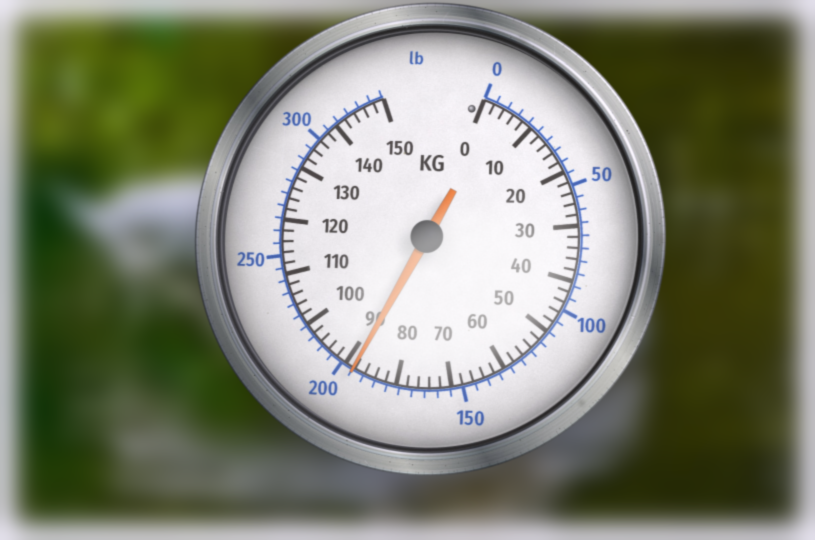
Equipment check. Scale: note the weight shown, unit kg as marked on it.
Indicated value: 88 kg
